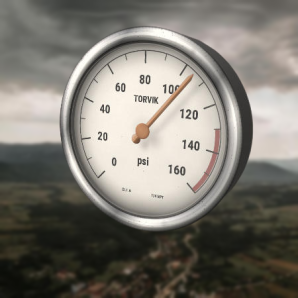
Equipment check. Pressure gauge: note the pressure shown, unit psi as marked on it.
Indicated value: 105 psi
